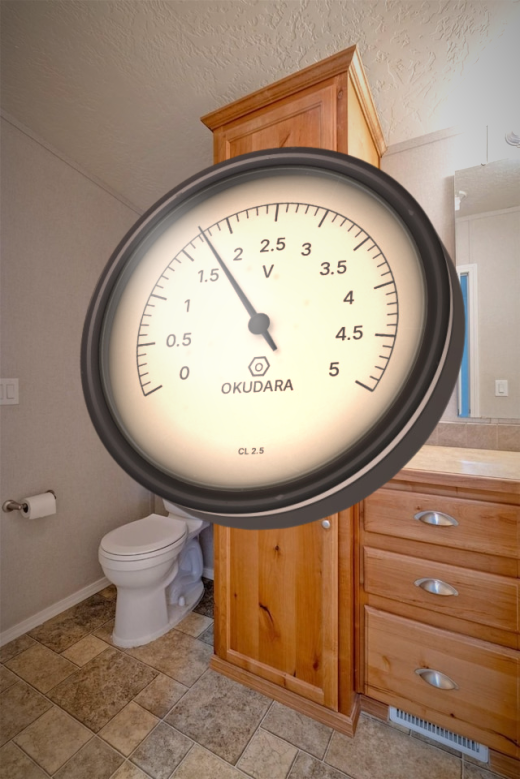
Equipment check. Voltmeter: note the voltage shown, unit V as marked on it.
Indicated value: 1.75 V
